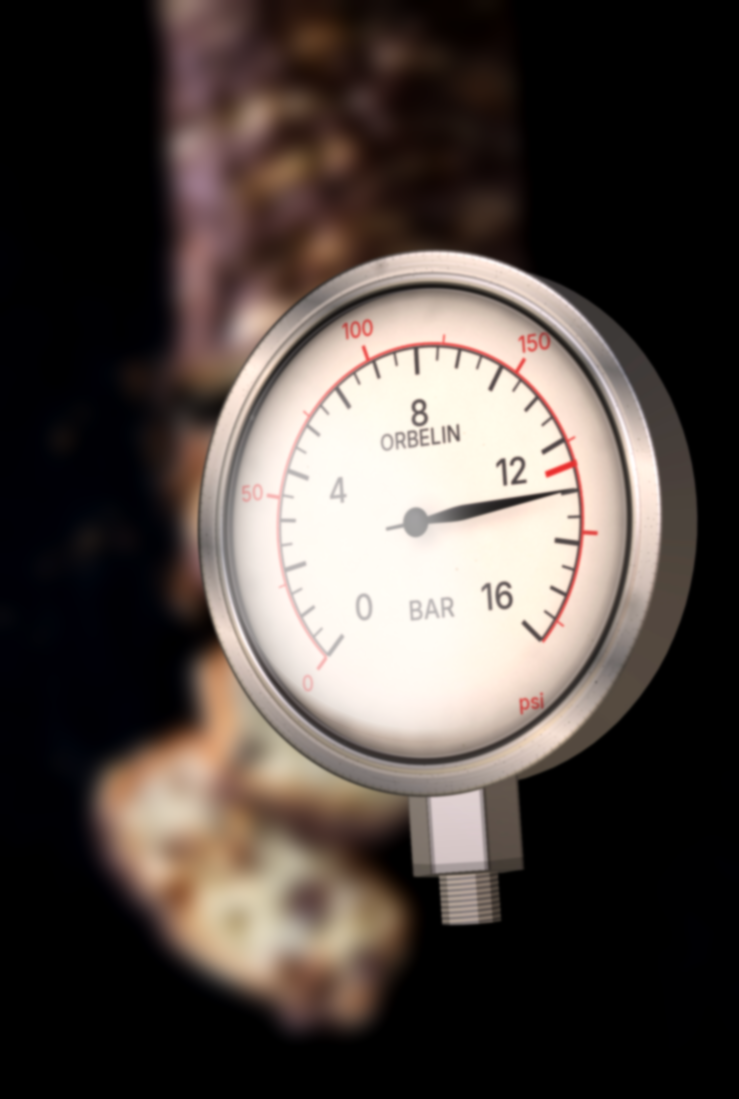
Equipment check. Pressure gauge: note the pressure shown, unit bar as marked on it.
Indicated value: 13 bar
